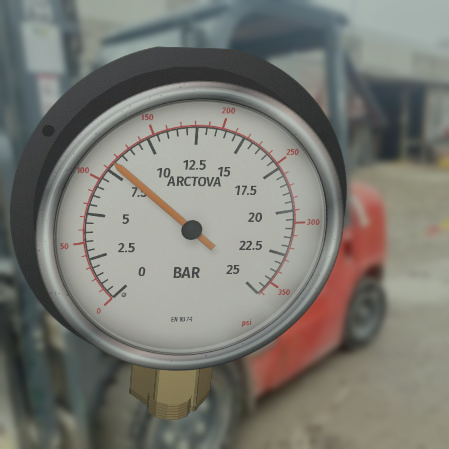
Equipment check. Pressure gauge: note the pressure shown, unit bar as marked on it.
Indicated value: 8 bar
